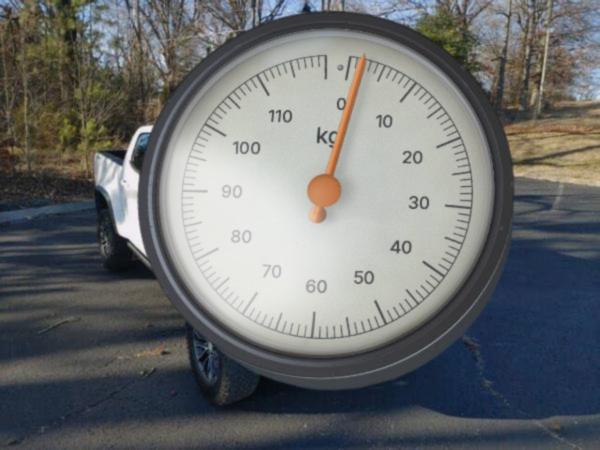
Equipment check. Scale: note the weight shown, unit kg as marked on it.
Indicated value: 2 kg
